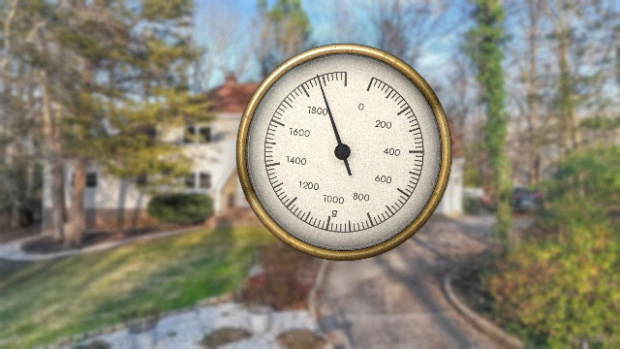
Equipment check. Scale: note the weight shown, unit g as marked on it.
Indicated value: 1880 g
